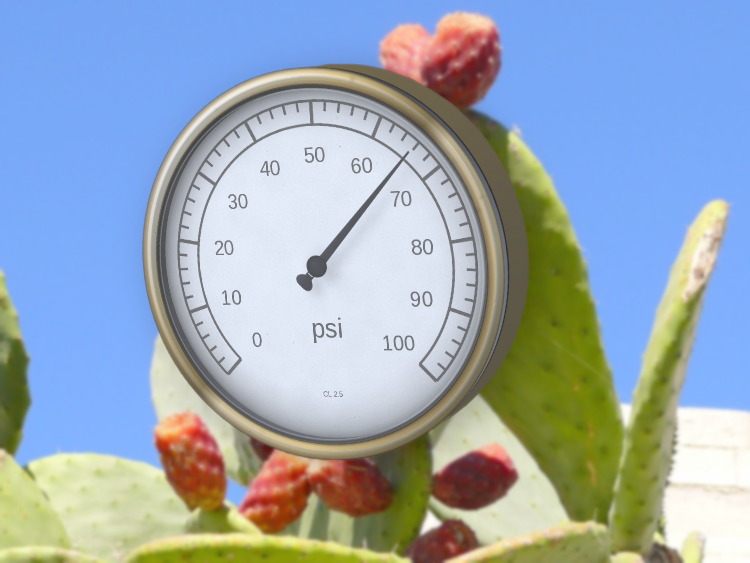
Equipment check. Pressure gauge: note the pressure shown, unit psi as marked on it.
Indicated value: 66 psi
